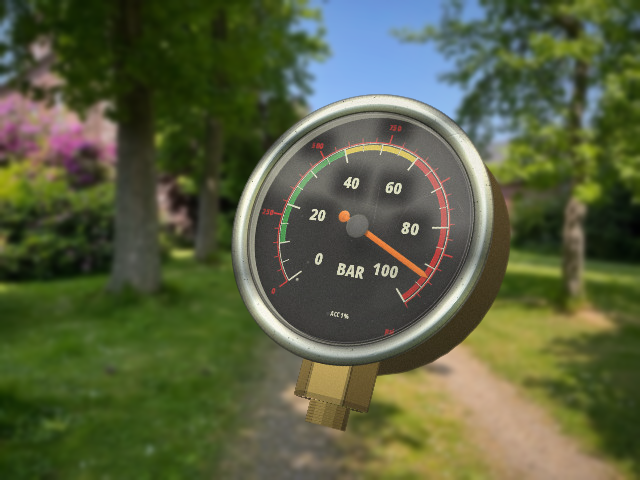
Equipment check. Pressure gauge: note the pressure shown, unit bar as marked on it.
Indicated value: 92.5 bar
